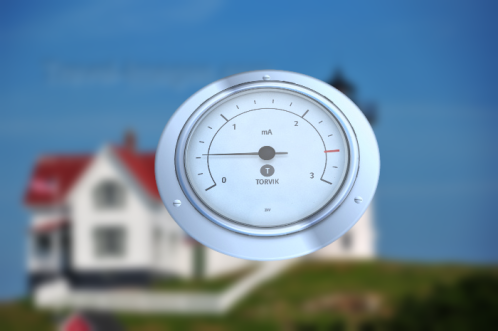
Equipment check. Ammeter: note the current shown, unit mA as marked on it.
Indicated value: 0.4 mA
